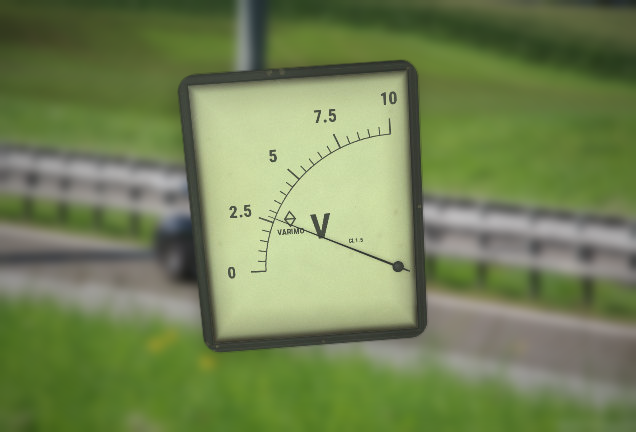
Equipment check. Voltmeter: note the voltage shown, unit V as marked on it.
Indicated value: 2.75 V
